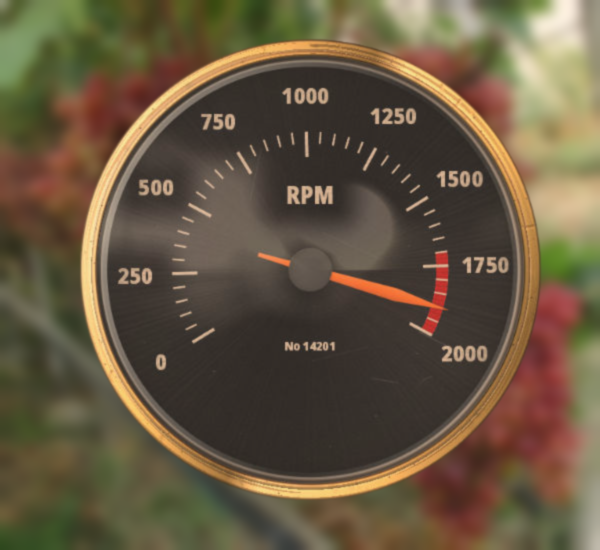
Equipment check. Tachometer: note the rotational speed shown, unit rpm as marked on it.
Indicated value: 1900 rpm
